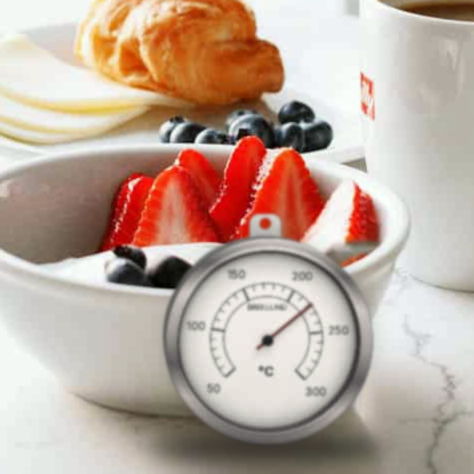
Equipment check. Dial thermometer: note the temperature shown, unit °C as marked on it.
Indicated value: 220 °C
